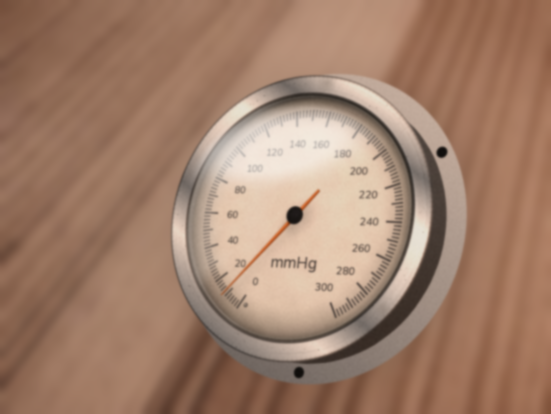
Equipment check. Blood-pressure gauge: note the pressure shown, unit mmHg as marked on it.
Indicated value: 10 mmHg
